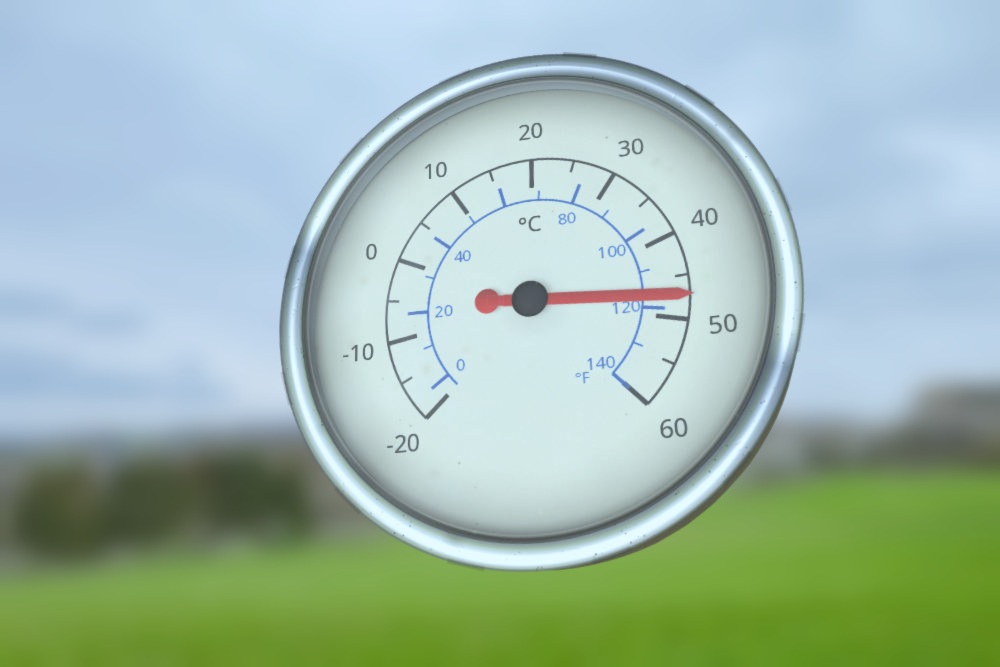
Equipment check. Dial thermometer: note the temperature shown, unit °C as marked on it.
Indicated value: 47.5 °C
